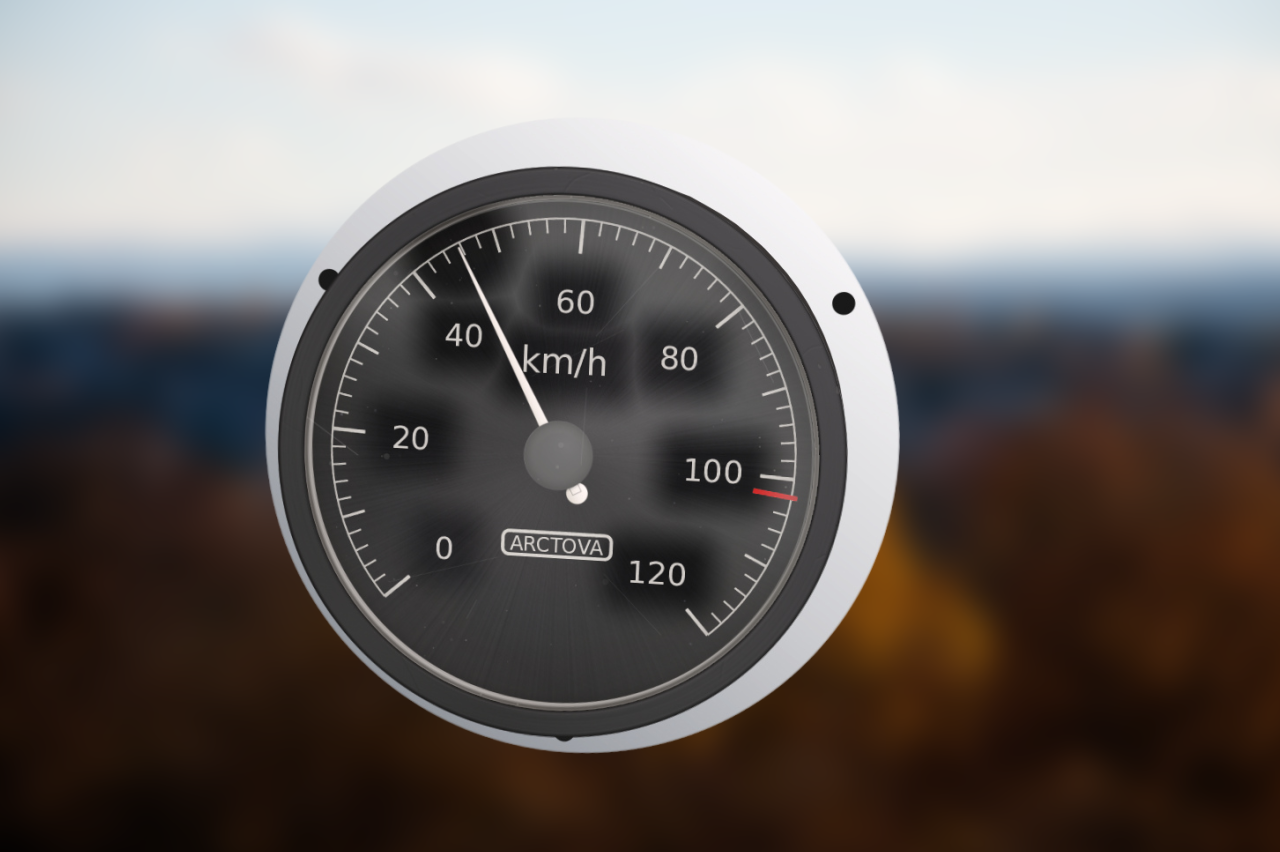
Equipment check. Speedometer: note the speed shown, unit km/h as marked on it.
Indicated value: 46 km/h
